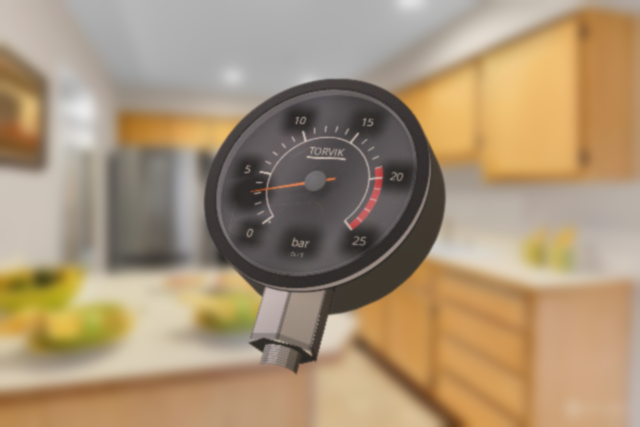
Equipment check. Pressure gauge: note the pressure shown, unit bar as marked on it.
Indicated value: 3 bar
